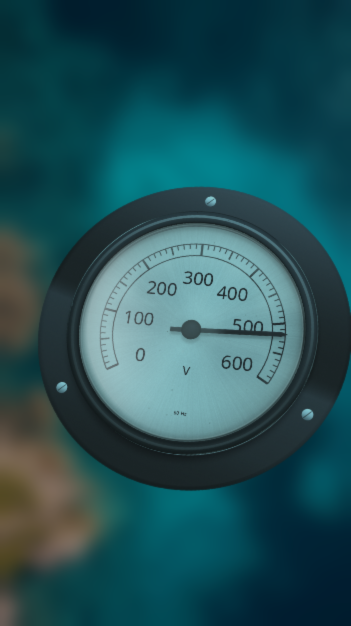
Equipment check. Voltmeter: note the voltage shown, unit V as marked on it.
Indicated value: 520 V
